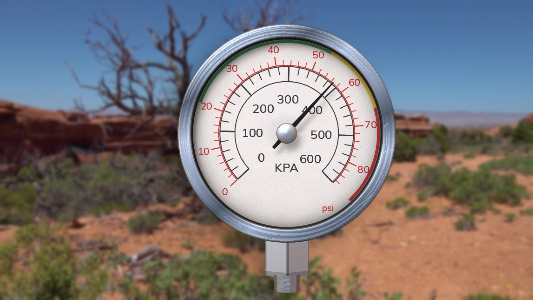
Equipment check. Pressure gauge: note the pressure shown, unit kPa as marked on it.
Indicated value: 390 kPa
